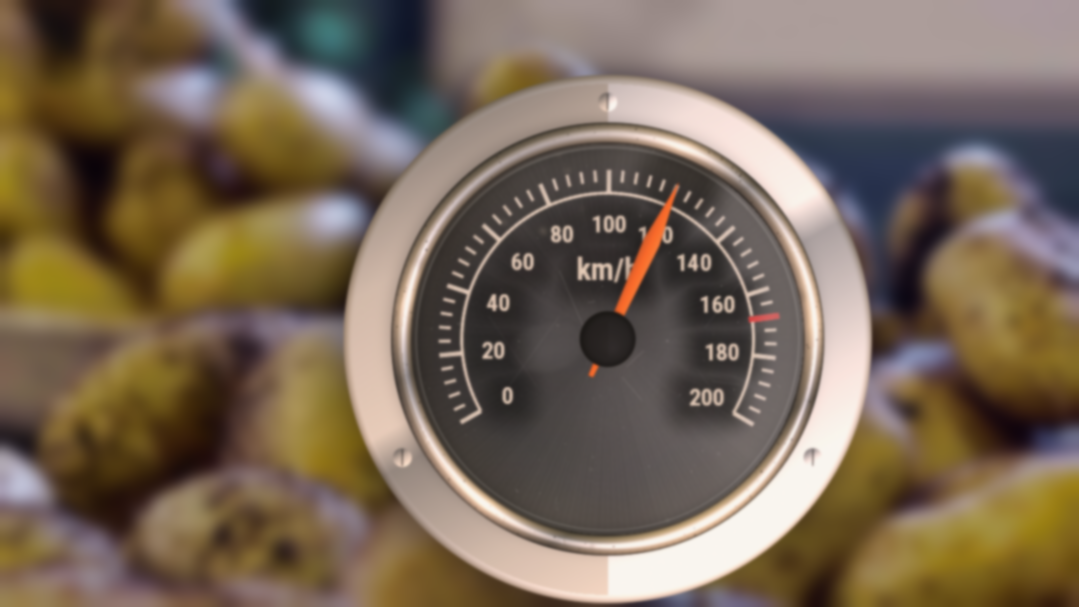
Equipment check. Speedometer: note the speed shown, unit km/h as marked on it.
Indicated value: 120 km/h
